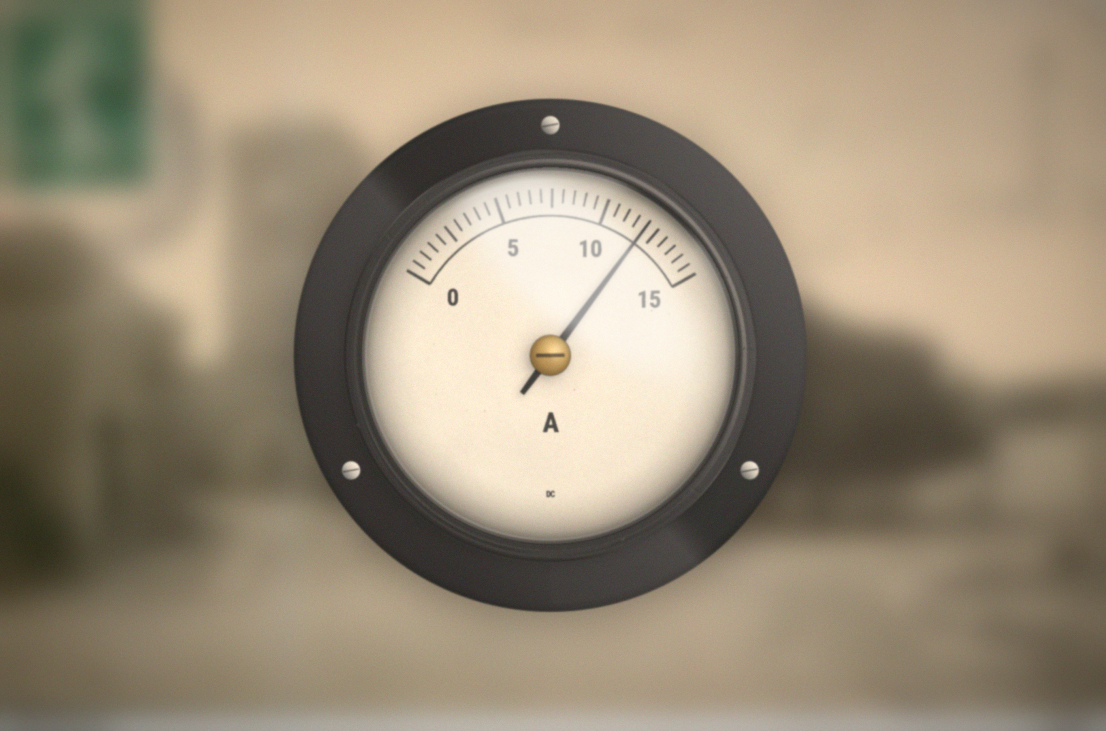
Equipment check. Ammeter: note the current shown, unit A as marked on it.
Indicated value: 12 A
